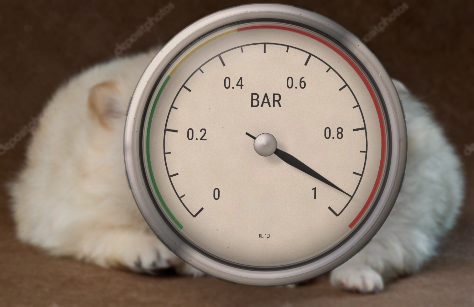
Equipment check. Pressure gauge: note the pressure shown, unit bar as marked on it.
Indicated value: 0.95 bar
